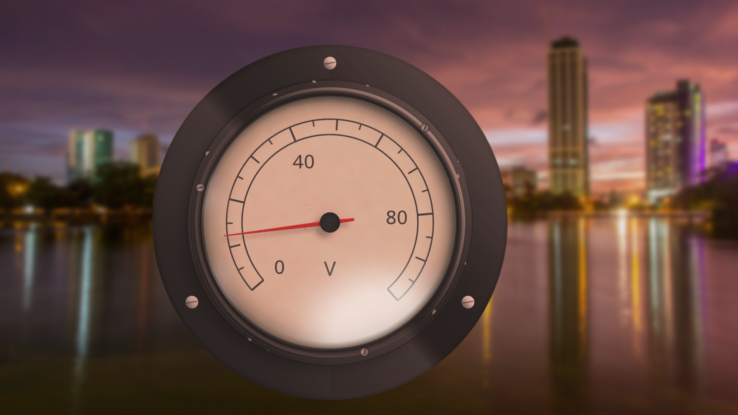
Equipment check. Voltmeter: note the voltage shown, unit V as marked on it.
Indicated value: 12.5 V
